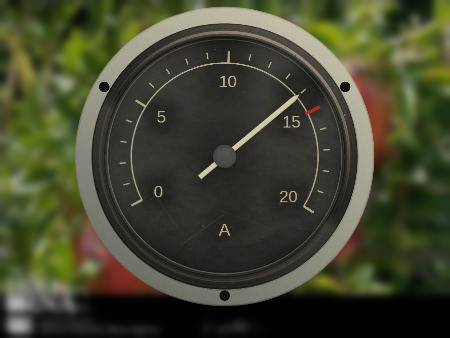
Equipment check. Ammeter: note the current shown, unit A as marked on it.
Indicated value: 14 A
